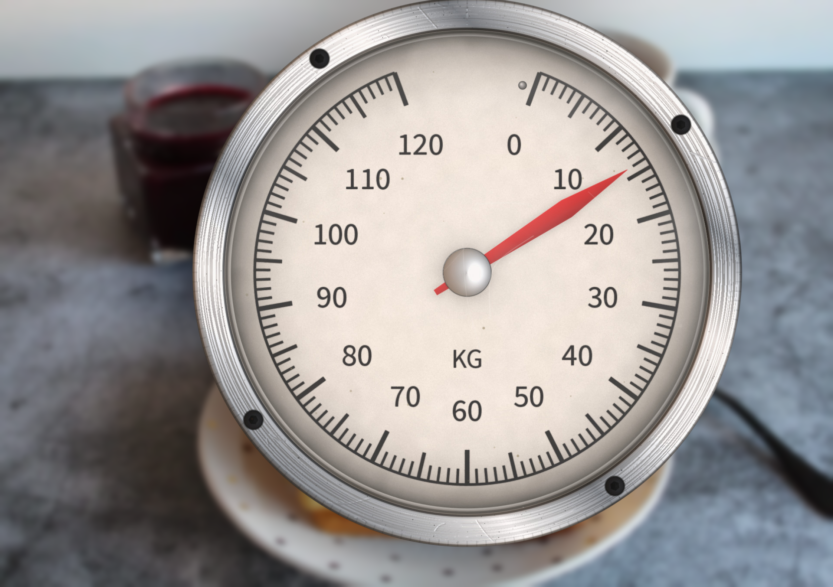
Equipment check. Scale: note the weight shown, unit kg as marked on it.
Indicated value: 14 kg
